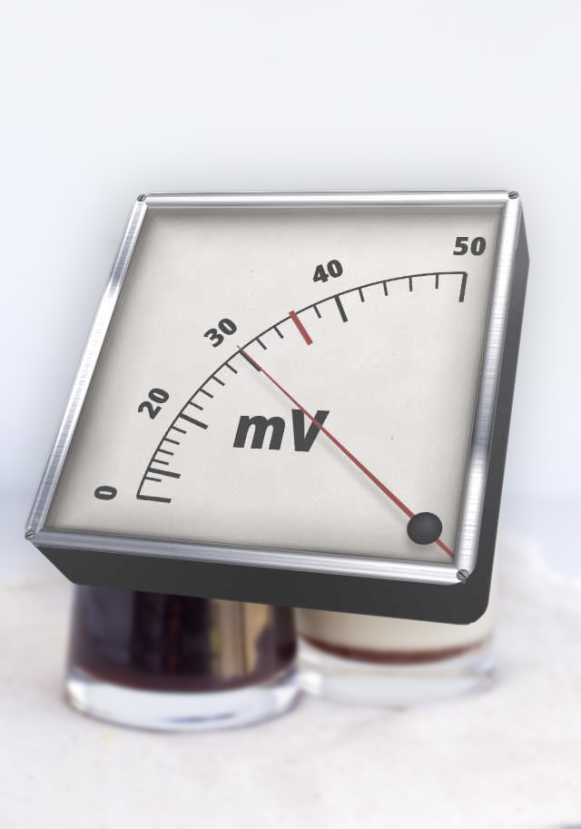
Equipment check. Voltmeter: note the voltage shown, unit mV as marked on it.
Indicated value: 30 mV
